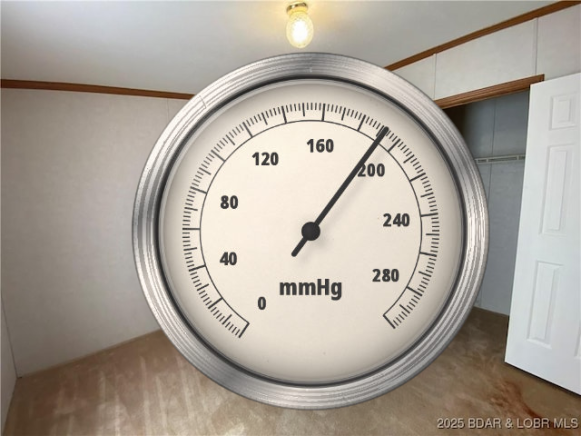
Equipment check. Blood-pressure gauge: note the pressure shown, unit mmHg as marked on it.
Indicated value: 192 mmHg
